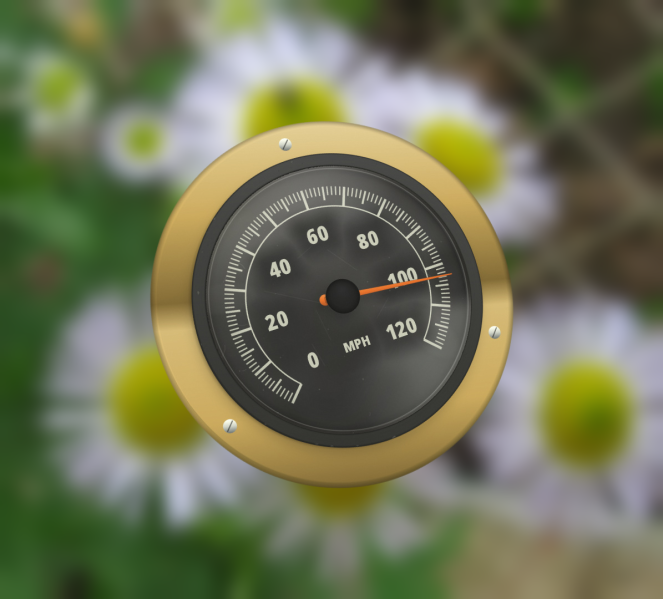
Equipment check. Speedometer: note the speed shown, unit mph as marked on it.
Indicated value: 103 mph
